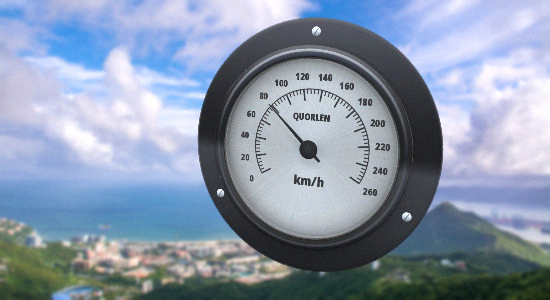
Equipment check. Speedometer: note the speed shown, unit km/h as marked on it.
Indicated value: 80 km/h
